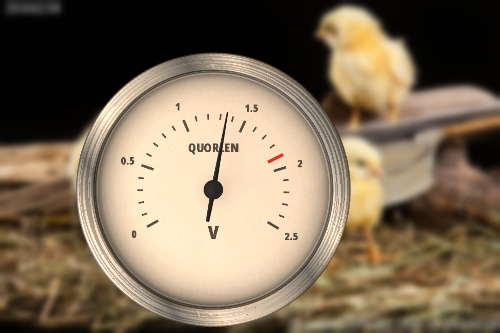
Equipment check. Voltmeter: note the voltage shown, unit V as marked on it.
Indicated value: 1.35 V
